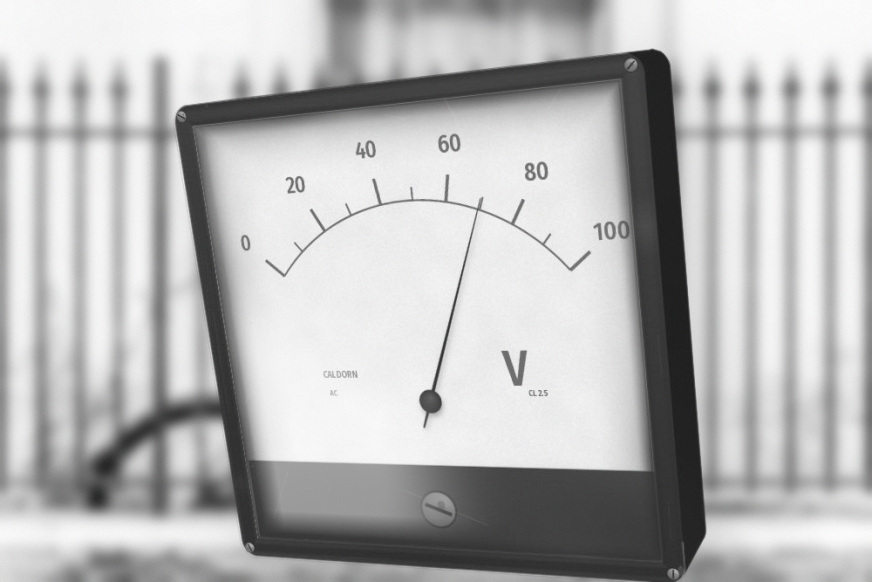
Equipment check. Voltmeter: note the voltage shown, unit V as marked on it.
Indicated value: 70 V
